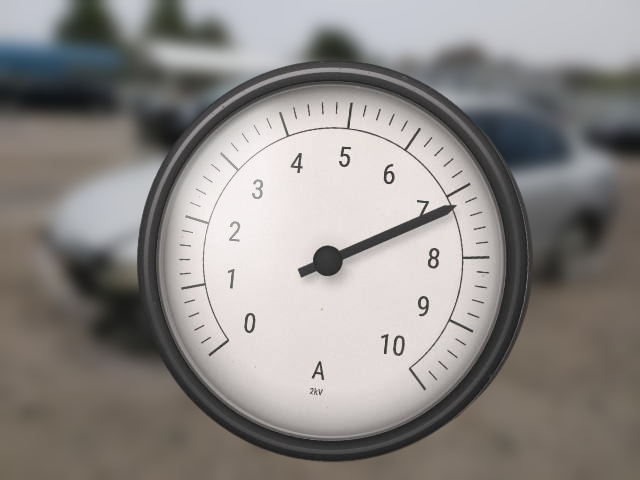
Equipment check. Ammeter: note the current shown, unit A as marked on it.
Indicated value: 7.2 A
